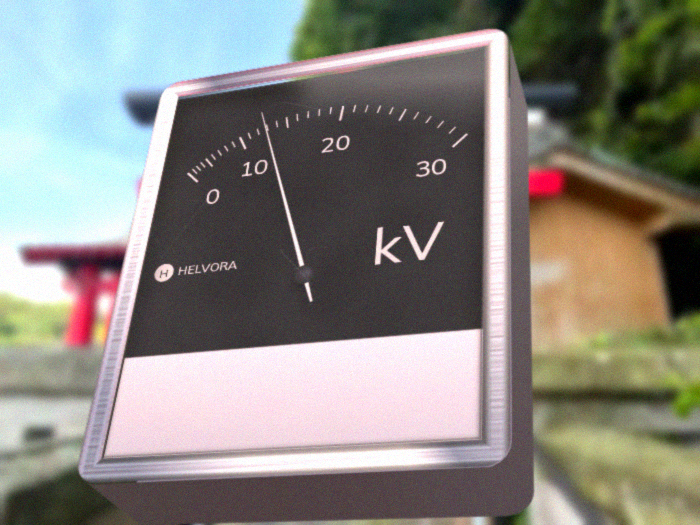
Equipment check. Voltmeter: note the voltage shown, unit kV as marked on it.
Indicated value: 13 kV
